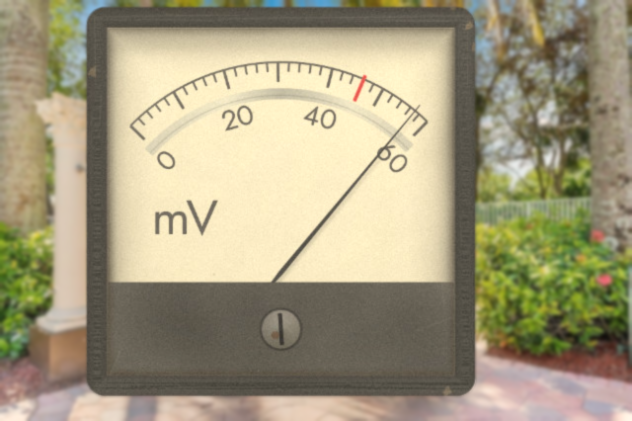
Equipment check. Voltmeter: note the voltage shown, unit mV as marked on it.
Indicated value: 57 mV
